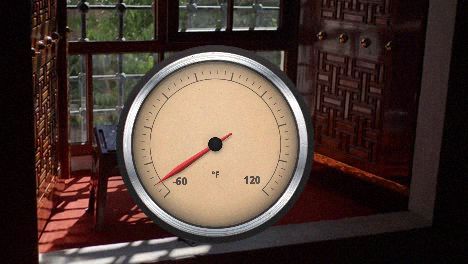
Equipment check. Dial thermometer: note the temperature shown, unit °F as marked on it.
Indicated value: -52 °F
